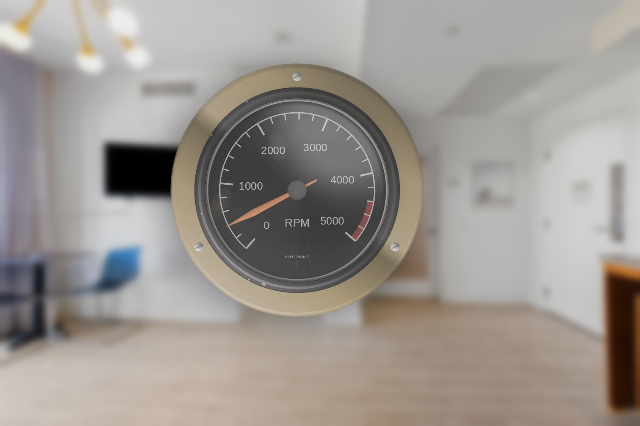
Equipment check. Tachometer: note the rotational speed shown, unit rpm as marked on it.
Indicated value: 400 rpm
